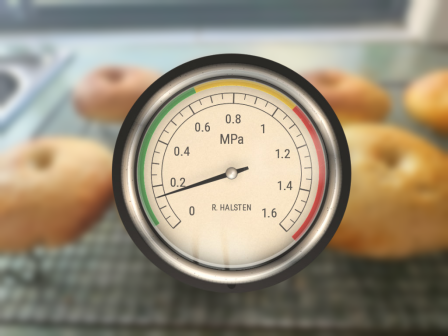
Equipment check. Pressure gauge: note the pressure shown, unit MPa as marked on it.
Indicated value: 0.15 MPa
